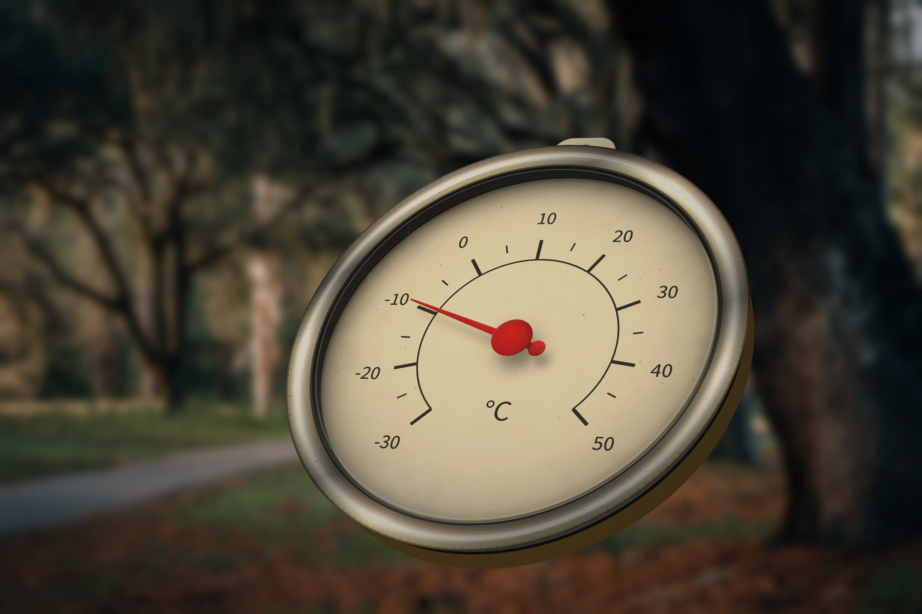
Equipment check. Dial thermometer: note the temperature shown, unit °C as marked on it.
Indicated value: -10 °C
